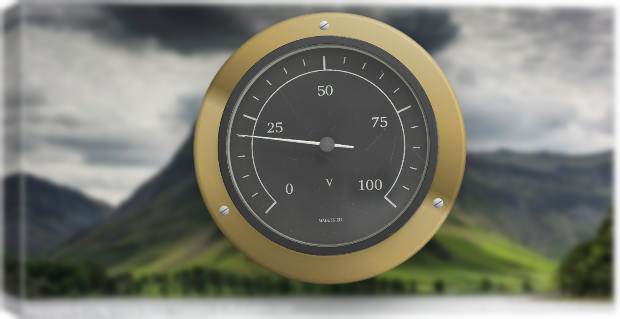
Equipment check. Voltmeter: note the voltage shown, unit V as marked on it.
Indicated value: 20 V
